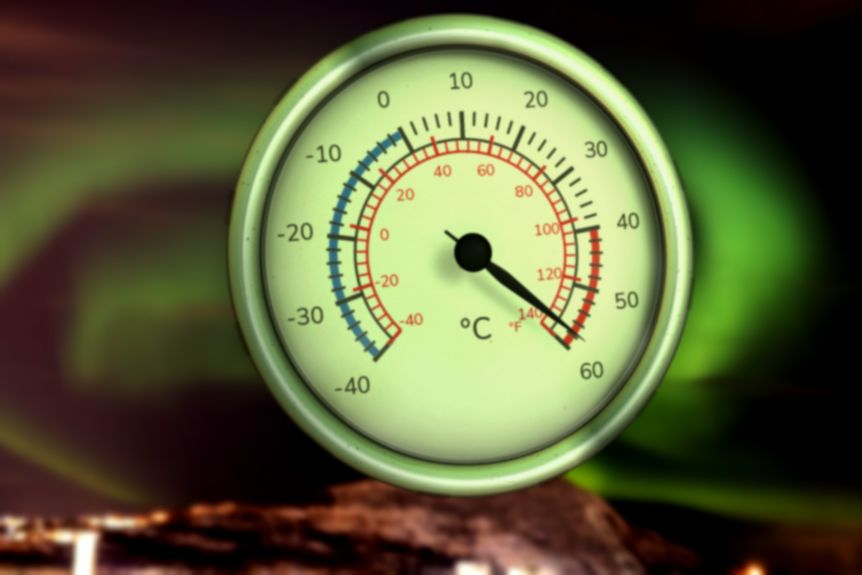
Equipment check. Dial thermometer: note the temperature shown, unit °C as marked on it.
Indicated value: 58 °C
